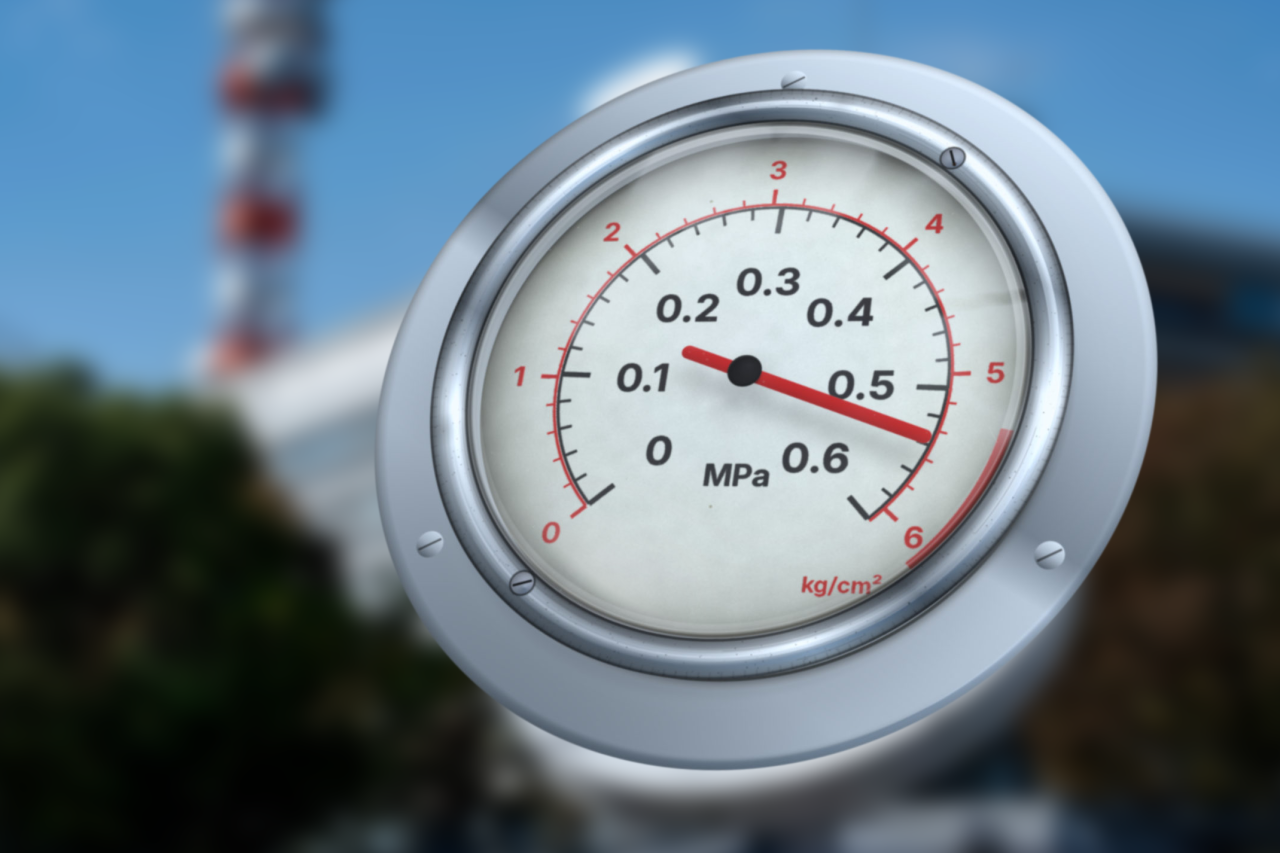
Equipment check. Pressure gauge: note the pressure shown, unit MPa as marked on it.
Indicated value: 0.54 MPa
